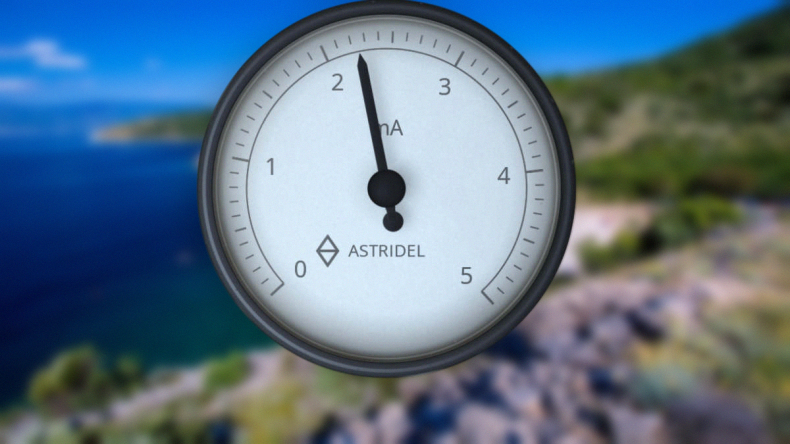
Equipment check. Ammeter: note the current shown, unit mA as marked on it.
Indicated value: 2.25 mA
